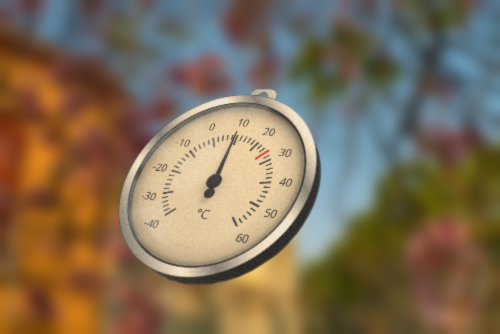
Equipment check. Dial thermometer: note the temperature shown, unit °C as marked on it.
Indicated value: 10 °C
